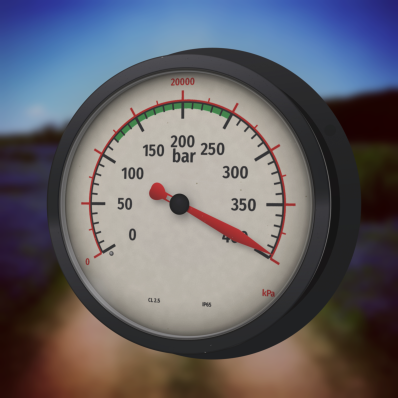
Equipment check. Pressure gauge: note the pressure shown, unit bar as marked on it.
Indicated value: 395 bar
